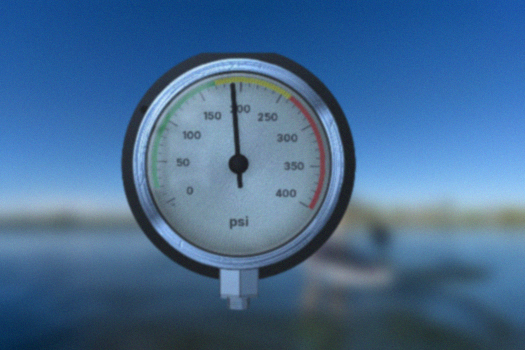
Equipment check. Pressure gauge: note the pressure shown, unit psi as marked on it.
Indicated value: 190 psi
